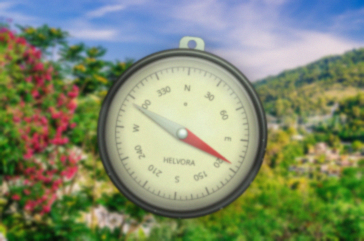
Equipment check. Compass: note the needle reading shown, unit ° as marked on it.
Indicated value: 115 °
